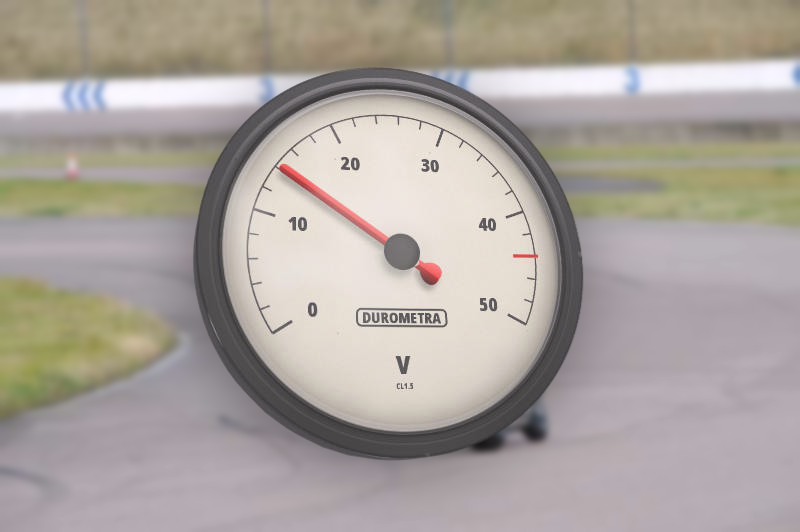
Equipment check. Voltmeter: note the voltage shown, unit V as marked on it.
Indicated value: 14 V
